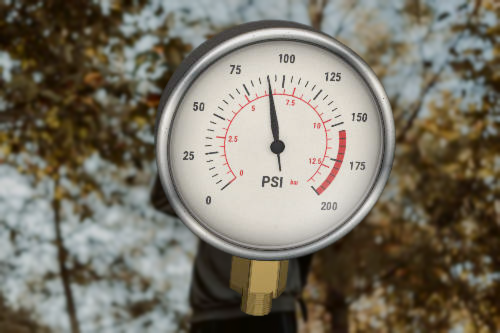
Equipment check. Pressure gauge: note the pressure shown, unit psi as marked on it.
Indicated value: 90 psi
